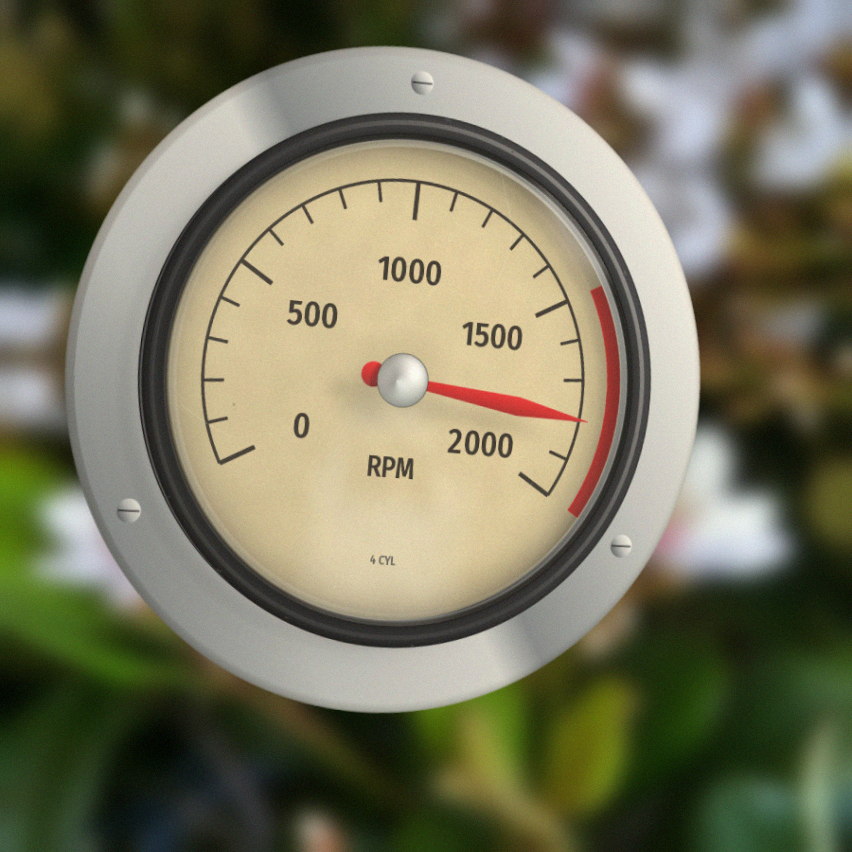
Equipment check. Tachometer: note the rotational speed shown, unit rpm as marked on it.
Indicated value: 1800 rpm
